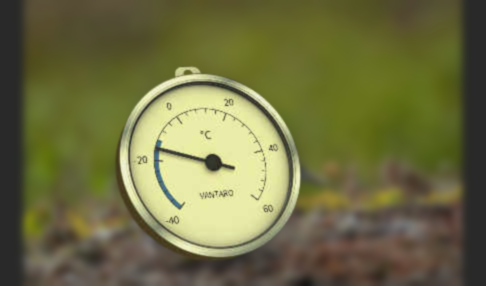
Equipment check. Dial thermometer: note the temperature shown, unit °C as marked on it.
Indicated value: -16 °C
